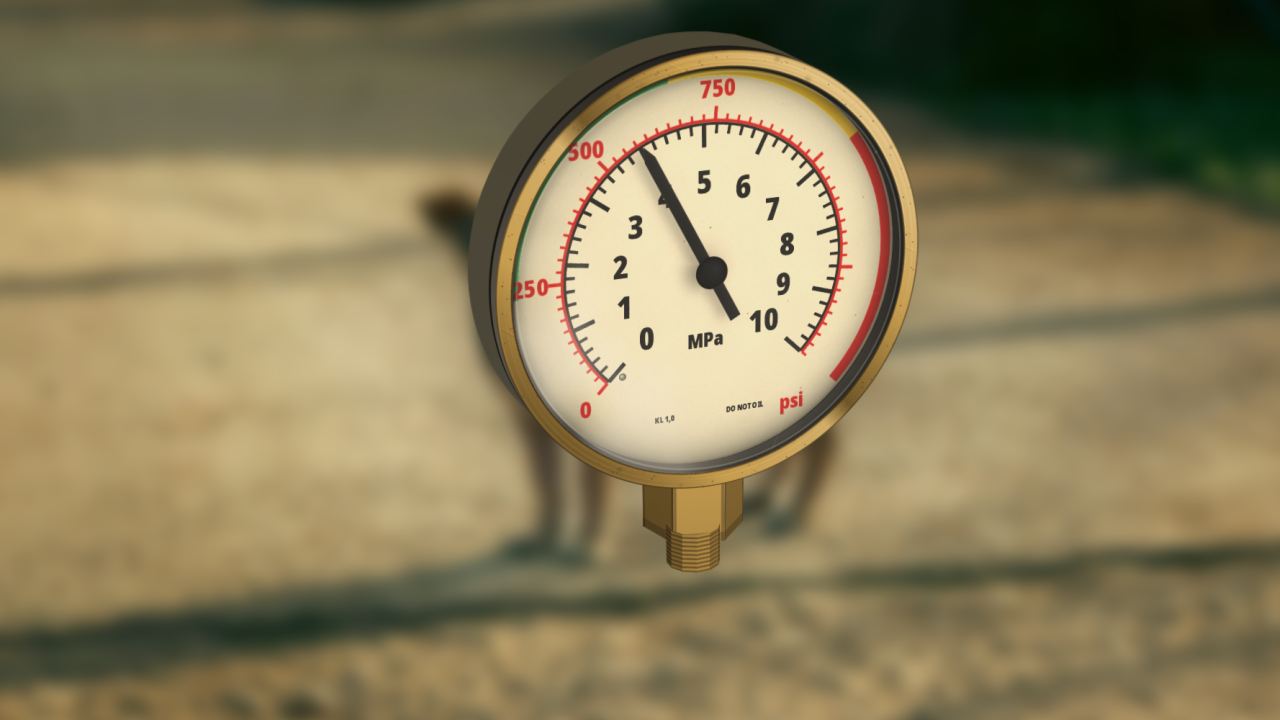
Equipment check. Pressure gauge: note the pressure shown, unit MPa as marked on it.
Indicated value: 4 MPa
